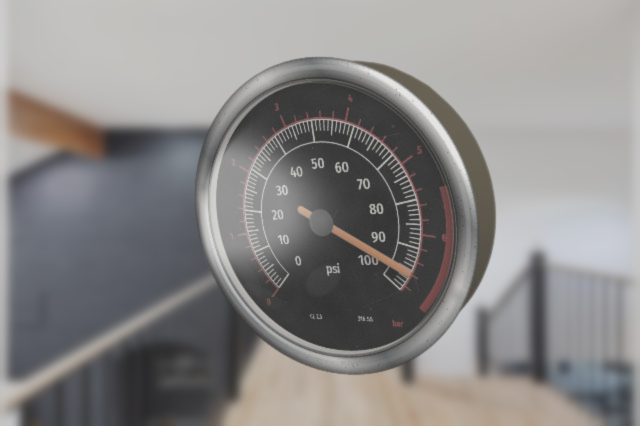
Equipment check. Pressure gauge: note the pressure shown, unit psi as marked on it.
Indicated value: 95 psi
